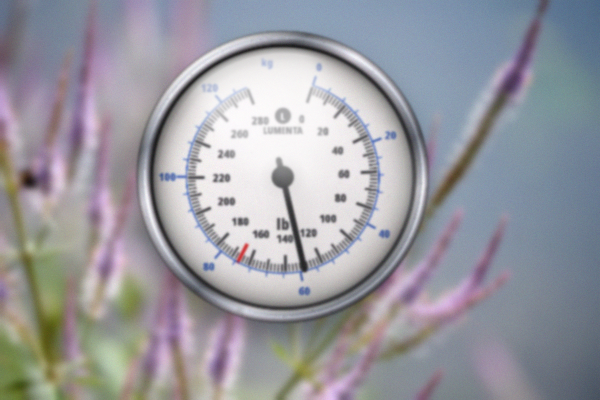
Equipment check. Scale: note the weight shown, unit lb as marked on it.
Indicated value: 130 lb
